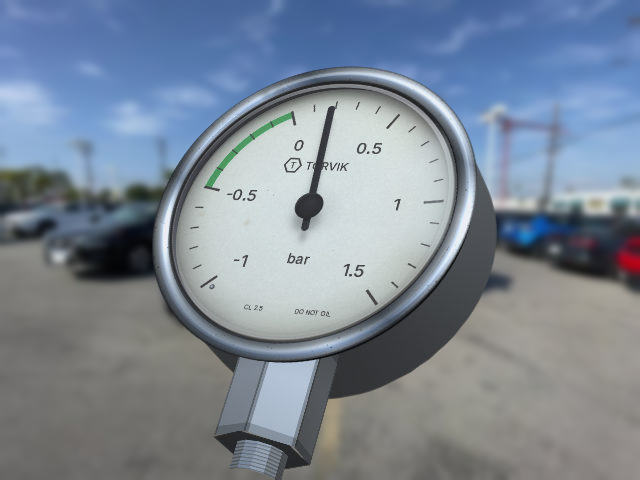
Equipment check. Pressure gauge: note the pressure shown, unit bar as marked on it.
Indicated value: 0.2 bar
